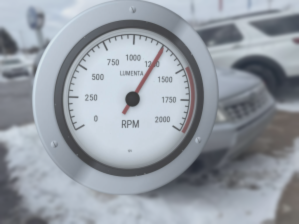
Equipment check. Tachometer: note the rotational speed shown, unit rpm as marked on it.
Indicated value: 1250 rpm
